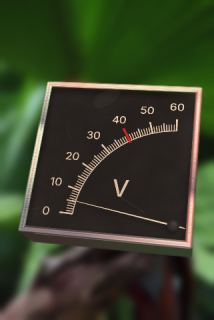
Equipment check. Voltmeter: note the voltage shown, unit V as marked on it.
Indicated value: 5 V
